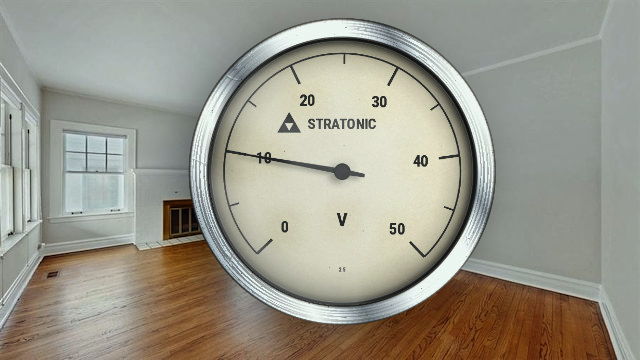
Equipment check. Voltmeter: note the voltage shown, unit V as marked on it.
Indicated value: 10 V
